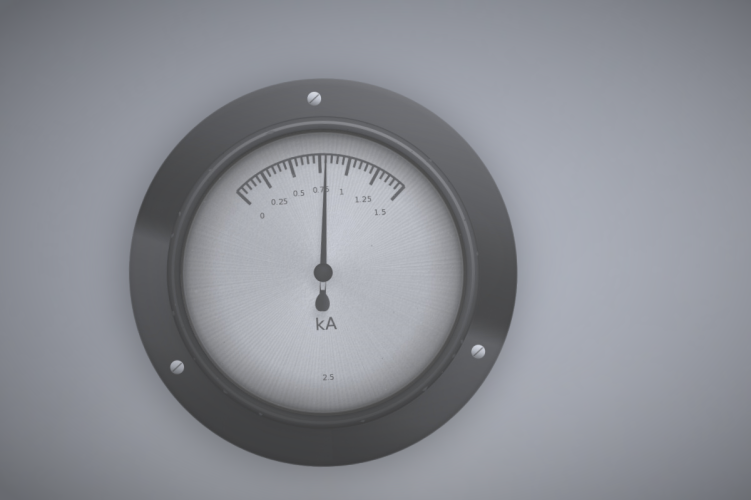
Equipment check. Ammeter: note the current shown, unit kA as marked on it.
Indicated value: 0.8 kA
